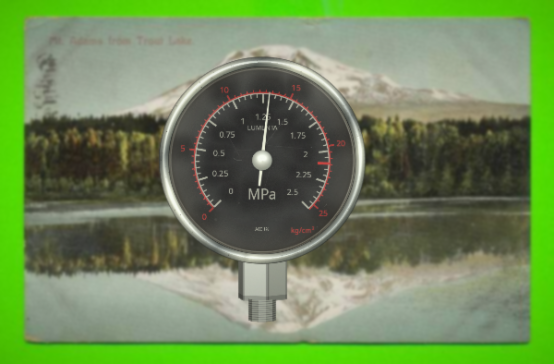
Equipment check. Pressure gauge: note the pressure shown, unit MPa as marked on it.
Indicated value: 1.3 MPa
